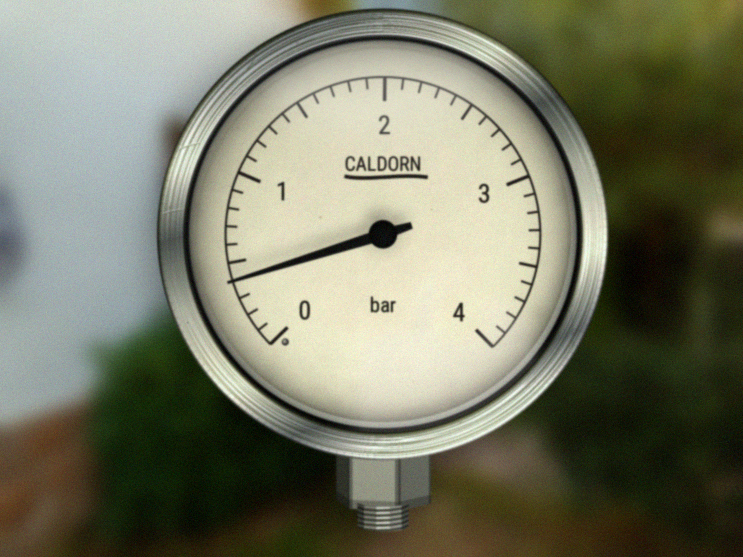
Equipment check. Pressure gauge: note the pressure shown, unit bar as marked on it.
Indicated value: 0.4 bar
